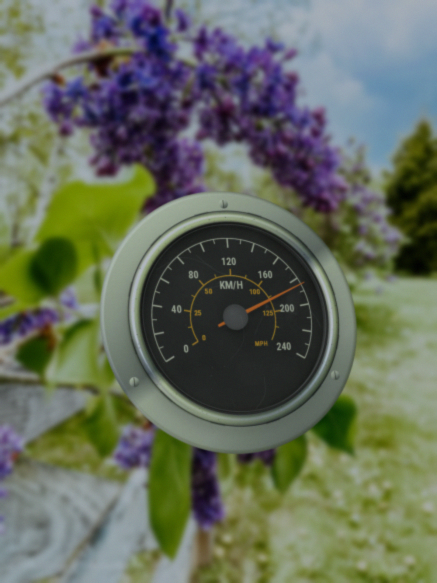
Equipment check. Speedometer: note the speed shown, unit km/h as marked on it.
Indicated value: 185 km/h
